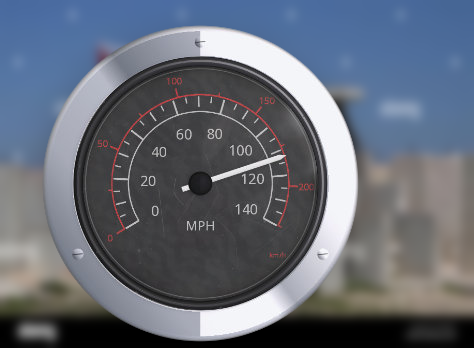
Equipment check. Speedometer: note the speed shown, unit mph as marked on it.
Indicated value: 112.5 mph
